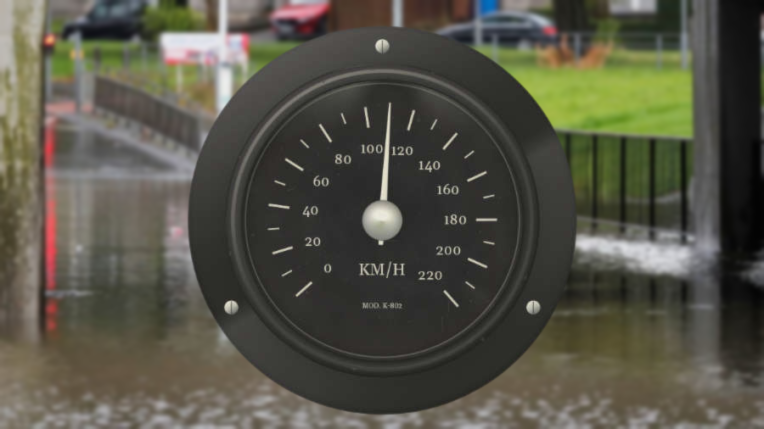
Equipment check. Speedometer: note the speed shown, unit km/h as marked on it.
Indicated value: 110 km/h
